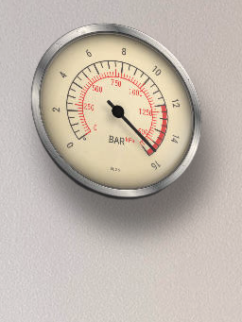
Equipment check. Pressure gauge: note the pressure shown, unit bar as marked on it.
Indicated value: 15.5 bar
